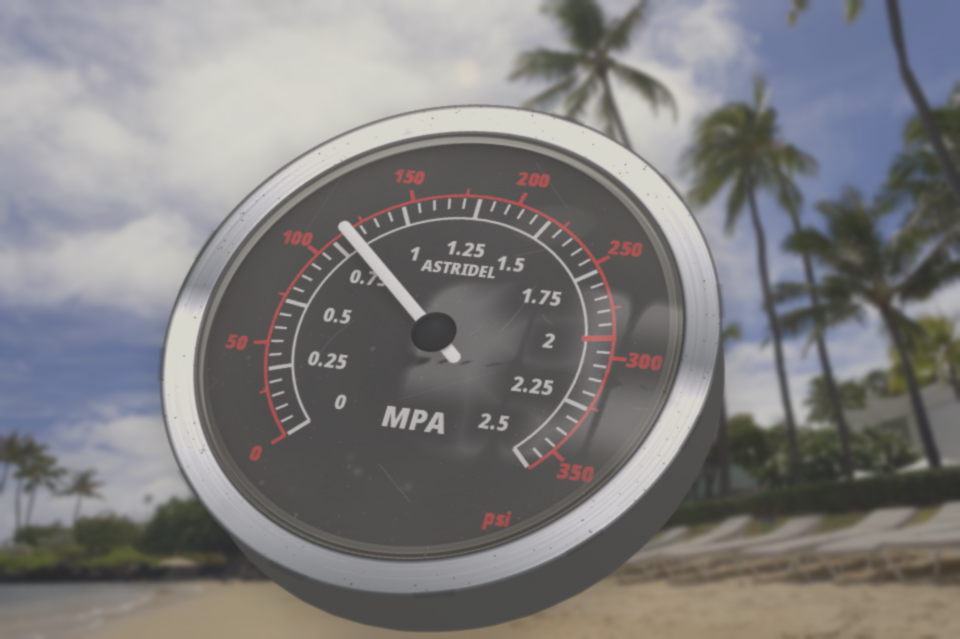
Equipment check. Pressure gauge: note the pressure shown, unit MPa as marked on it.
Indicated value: 0.8 MPa
